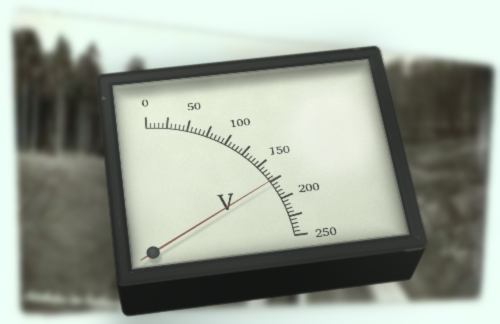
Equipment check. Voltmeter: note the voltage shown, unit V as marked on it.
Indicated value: 175 V
